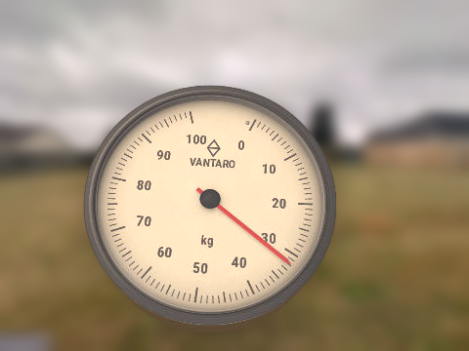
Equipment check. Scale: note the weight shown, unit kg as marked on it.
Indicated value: 32 kg
